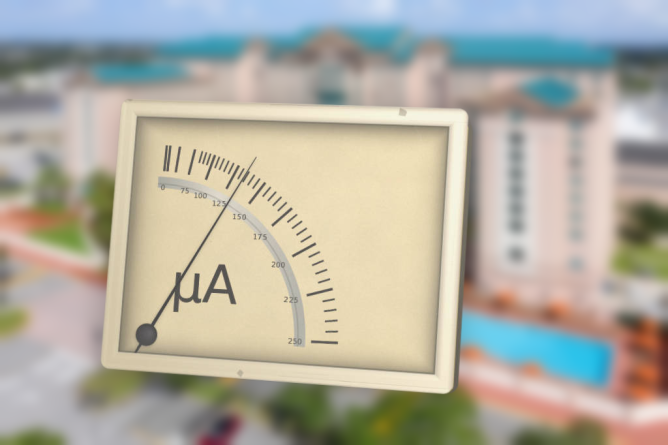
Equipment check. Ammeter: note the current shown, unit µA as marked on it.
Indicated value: 135 µA
